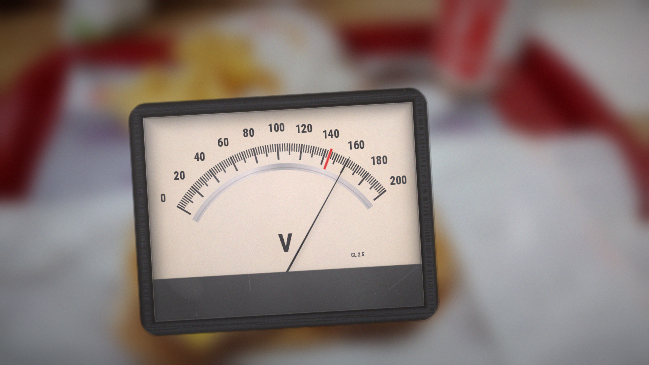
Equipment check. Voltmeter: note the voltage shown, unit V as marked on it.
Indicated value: 160 V
